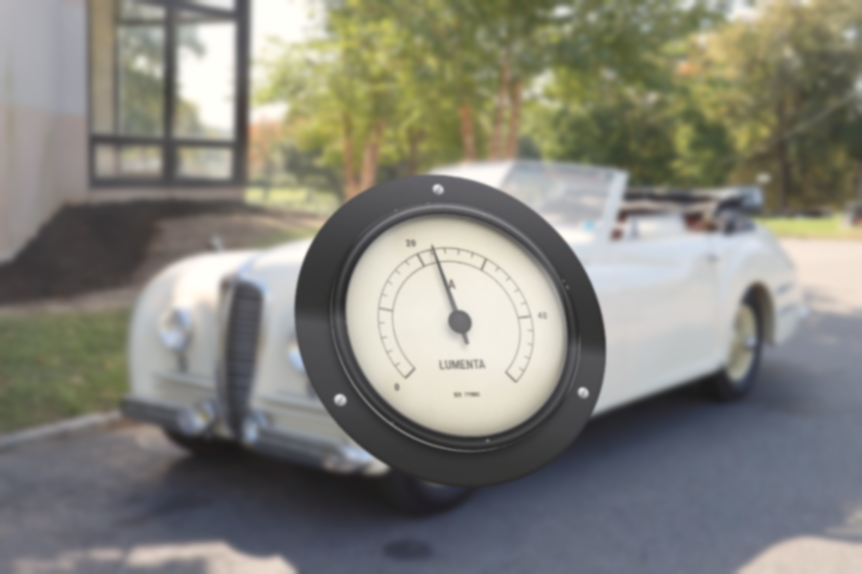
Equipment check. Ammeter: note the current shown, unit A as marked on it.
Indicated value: 22 A
